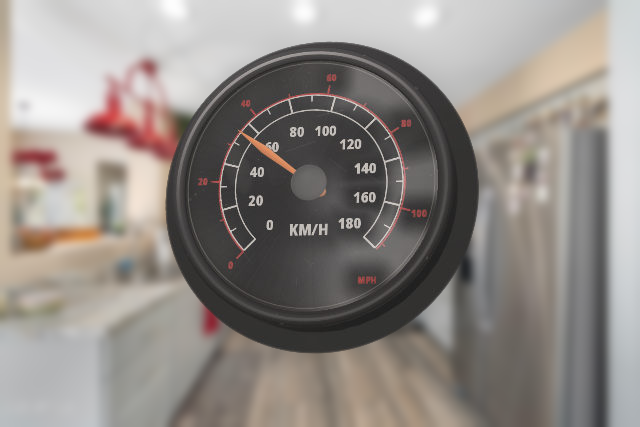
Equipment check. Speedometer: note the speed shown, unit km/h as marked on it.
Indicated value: 55 km/h
